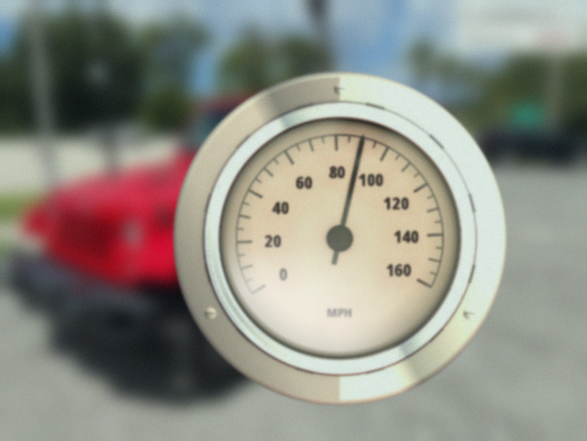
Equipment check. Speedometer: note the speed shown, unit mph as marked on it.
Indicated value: 90 mph
